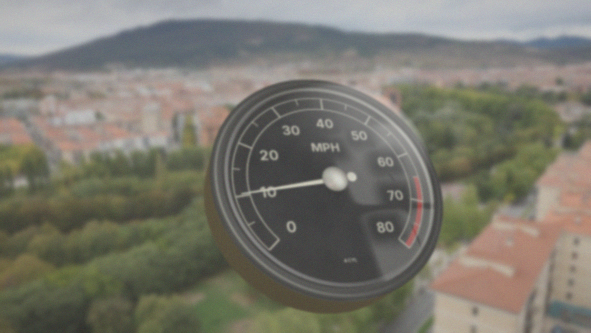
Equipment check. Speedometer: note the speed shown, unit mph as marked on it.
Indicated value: 10 mph
